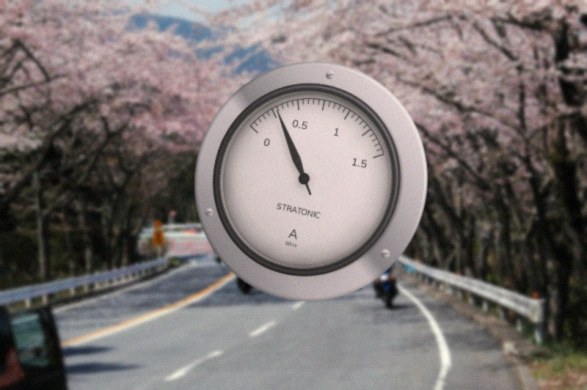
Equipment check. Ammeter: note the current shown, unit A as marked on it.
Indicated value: 0.3 A
